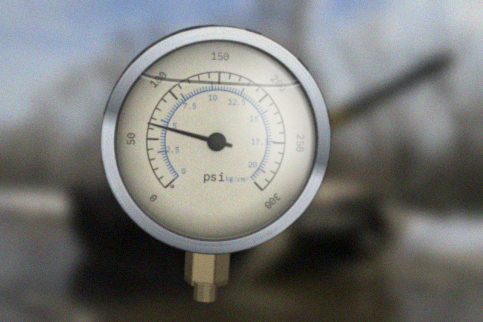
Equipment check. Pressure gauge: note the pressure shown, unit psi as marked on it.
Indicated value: 65 psi
